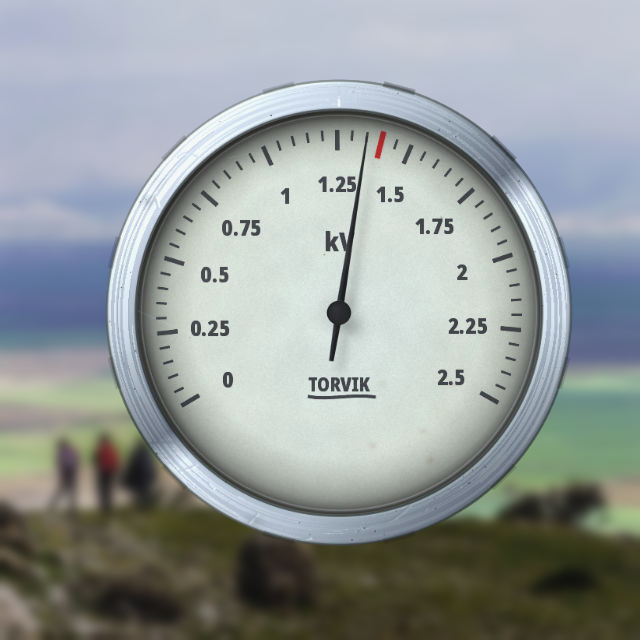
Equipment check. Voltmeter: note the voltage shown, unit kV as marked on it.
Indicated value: 1.35 kV
